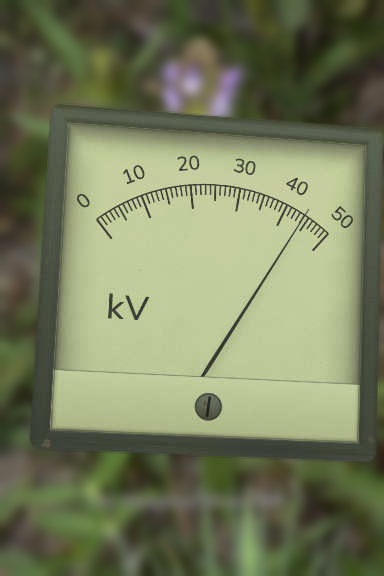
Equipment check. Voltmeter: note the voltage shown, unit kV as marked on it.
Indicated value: 44 kV
